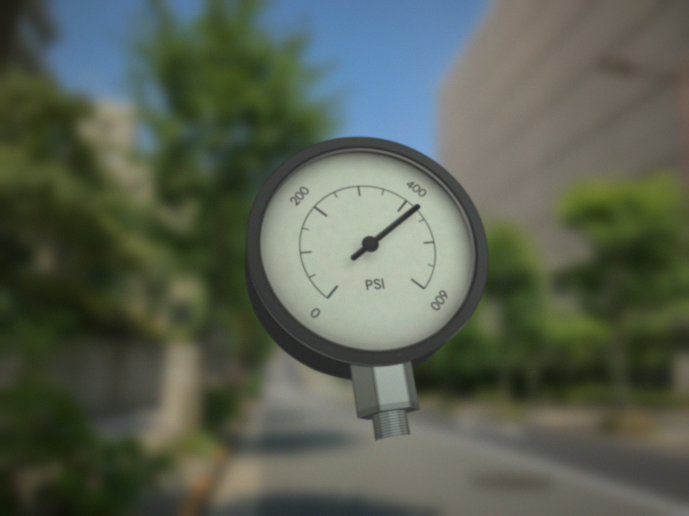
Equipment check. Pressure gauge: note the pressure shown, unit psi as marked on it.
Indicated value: 425 psi
